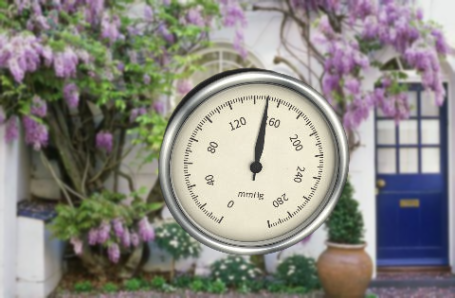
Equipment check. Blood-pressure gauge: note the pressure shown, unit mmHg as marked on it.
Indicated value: 150 mmHg
